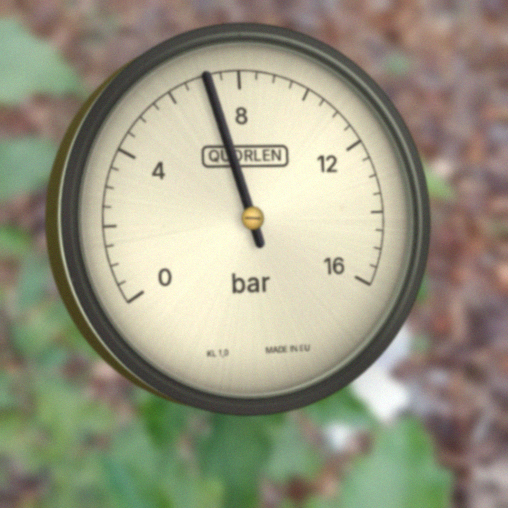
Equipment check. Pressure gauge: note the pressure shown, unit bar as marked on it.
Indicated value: 7 bar
